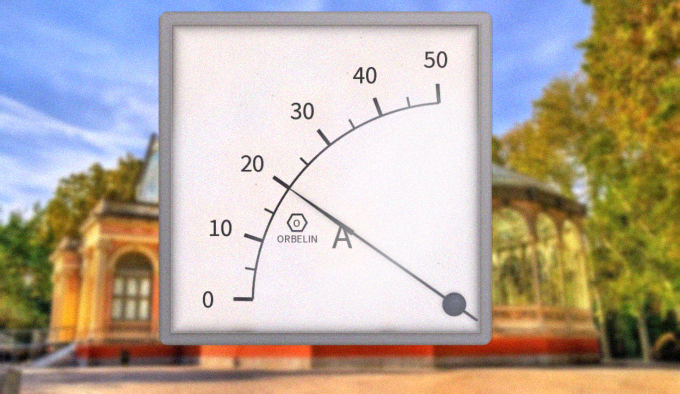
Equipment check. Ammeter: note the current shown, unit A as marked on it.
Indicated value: 20 A
